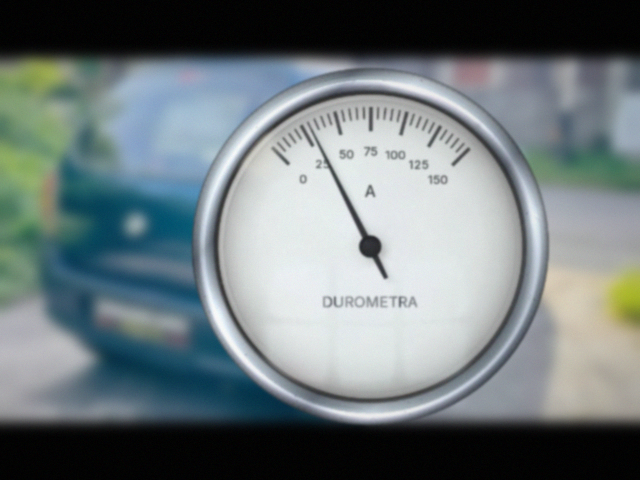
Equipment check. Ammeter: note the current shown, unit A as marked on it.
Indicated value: 30 A
